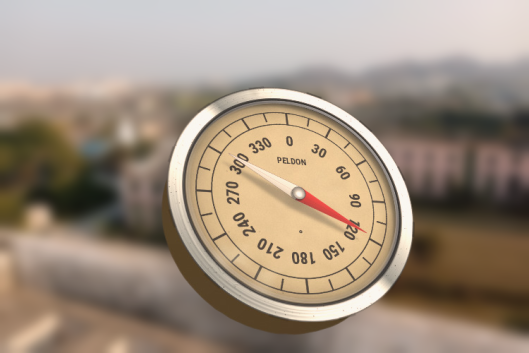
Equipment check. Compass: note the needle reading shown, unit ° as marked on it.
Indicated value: 120 °
